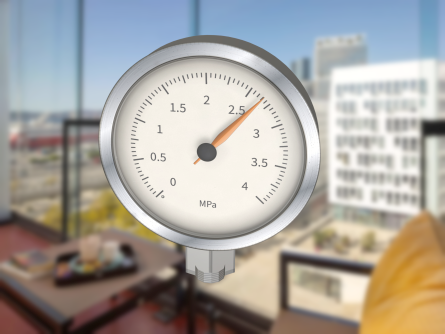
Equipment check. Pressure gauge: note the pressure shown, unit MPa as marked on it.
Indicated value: 2.65 MPa
